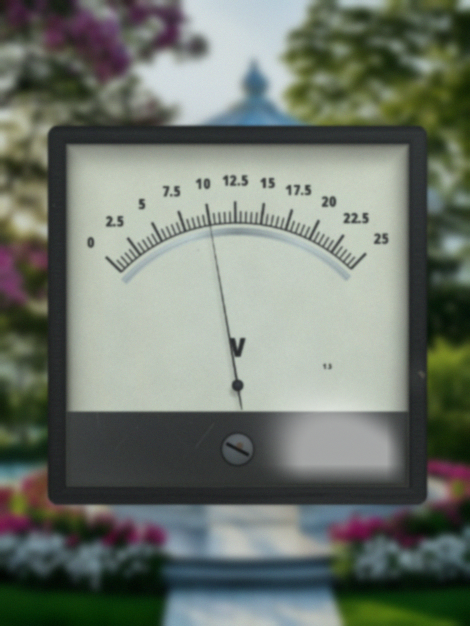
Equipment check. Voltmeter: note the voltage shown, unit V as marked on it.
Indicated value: 10 V
